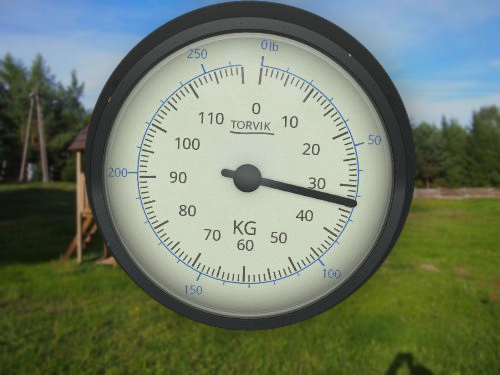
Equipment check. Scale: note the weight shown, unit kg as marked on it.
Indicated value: 33 kg
